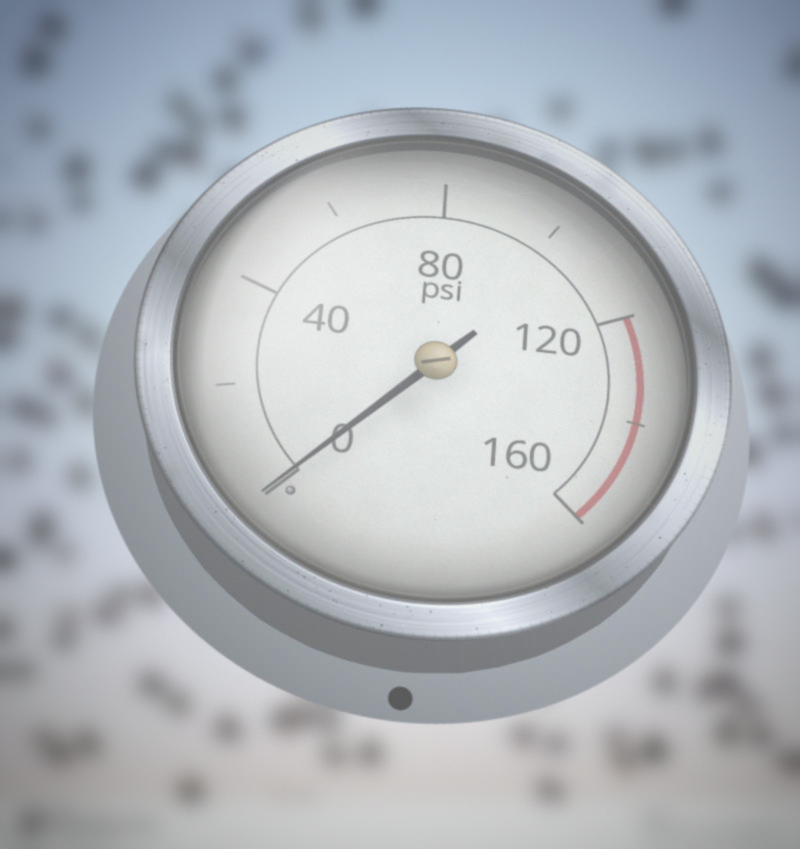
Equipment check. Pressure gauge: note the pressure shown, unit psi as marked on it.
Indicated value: 0 psi
